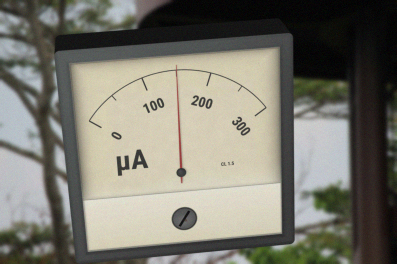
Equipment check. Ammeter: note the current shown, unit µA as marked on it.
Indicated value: 150 µA
